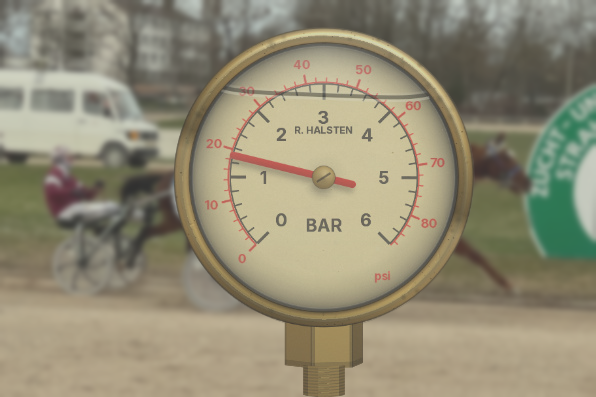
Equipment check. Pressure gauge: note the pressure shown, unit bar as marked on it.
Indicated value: 1.3 bar
